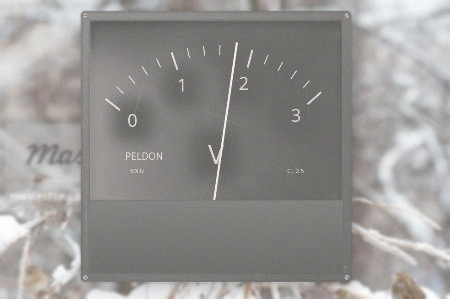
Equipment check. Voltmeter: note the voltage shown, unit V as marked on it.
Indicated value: 1.8 V
